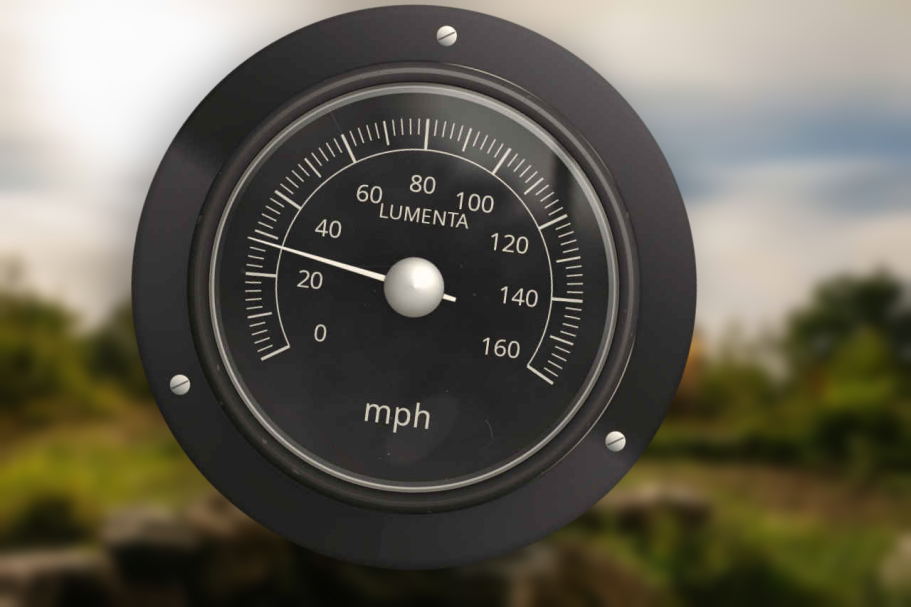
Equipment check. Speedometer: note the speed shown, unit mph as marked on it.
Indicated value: 28 mph
